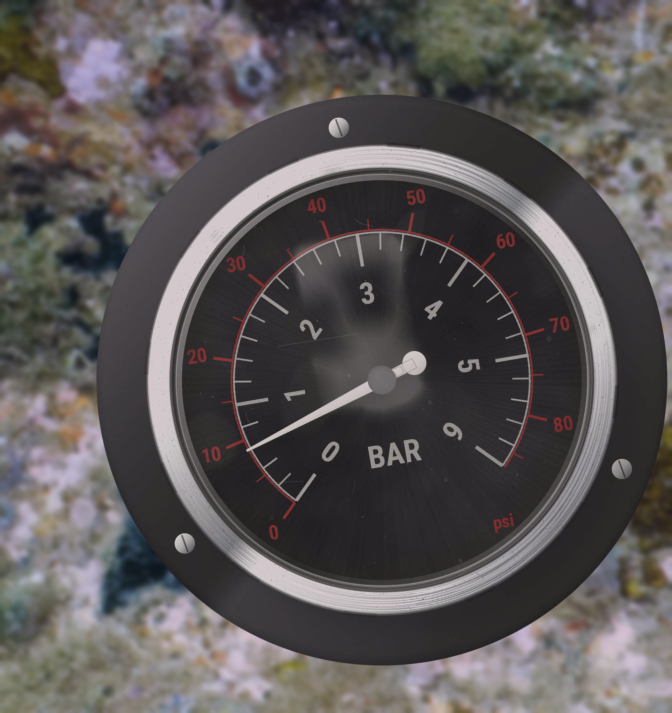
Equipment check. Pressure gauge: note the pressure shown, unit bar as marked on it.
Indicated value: 0.6 bar
